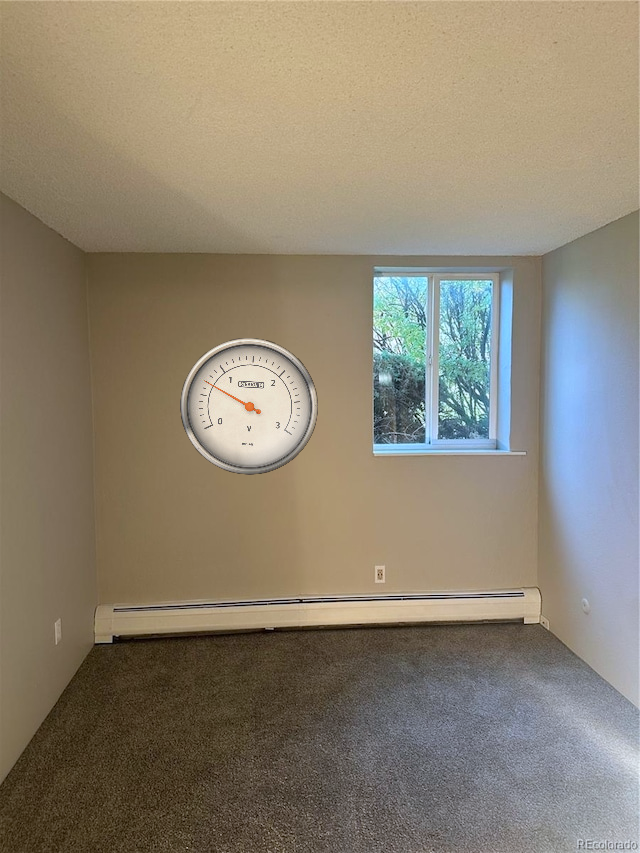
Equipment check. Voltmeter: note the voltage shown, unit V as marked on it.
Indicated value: 0.7 V
